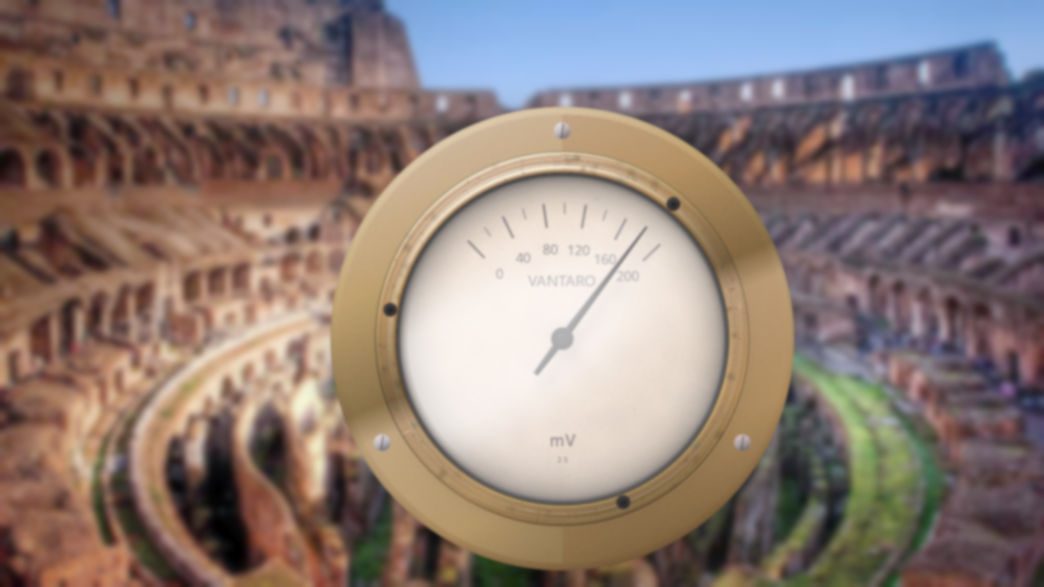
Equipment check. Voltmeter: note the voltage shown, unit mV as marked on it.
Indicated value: 180 mV
